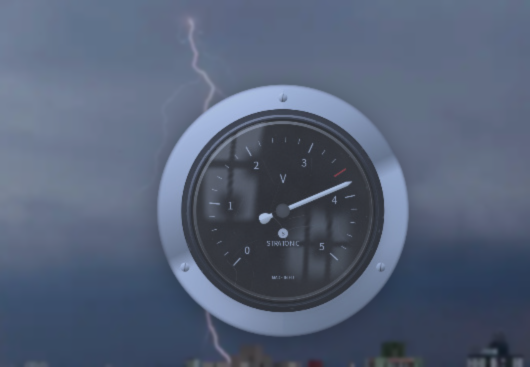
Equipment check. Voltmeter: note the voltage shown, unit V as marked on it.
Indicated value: 3.8 V
